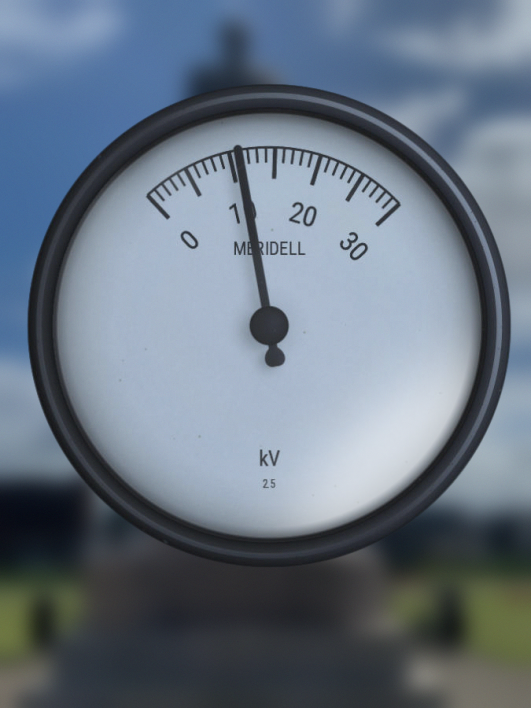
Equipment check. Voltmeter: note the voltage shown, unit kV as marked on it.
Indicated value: 11 kV
